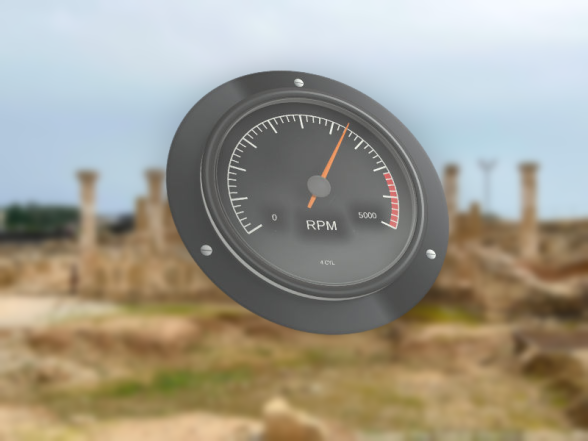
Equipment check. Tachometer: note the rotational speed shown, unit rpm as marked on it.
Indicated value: 3200 rpm
